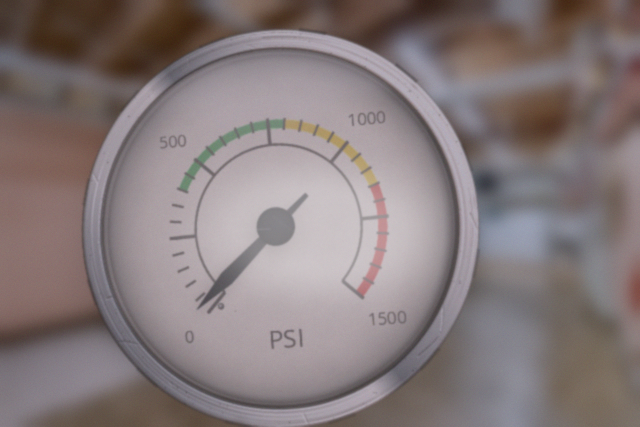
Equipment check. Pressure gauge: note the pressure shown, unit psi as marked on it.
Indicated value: 25 psi
